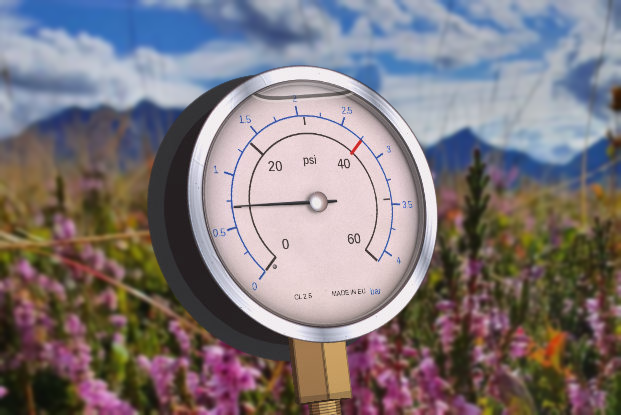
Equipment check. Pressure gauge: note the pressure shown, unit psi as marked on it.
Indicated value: 10 psi
